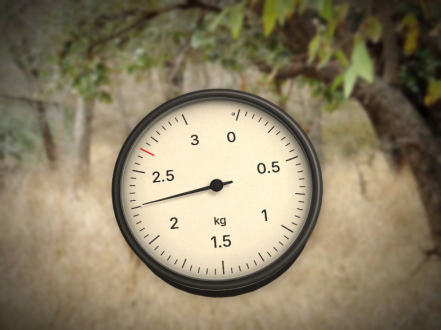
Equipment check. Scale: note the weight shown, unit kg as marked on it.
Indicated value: 2.25 kg
